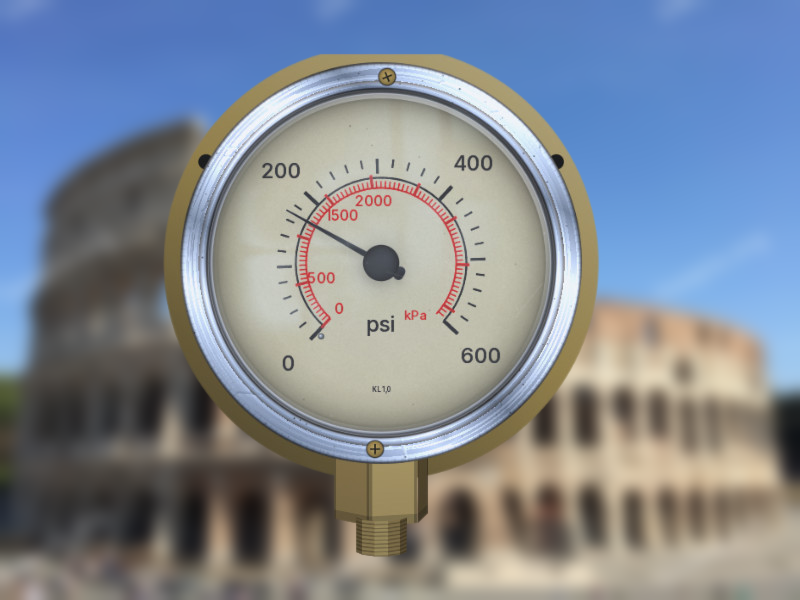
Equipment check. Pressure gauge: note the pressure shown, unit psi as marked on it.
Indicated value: 170 psi
